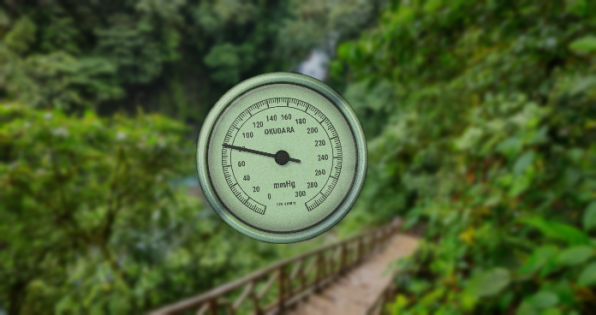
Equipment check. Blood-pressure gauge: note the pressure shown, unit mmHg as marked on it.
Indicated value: 80 mmHg
